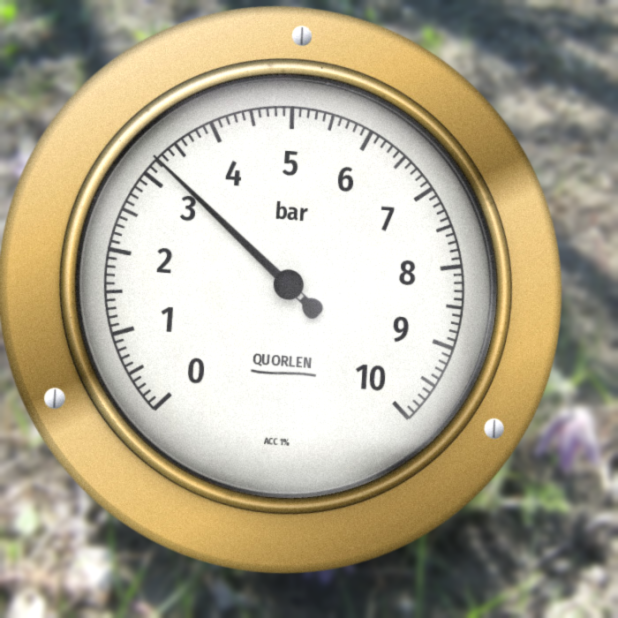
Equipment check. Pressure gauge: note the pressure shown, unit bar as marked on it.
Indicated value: 3.2 bar
